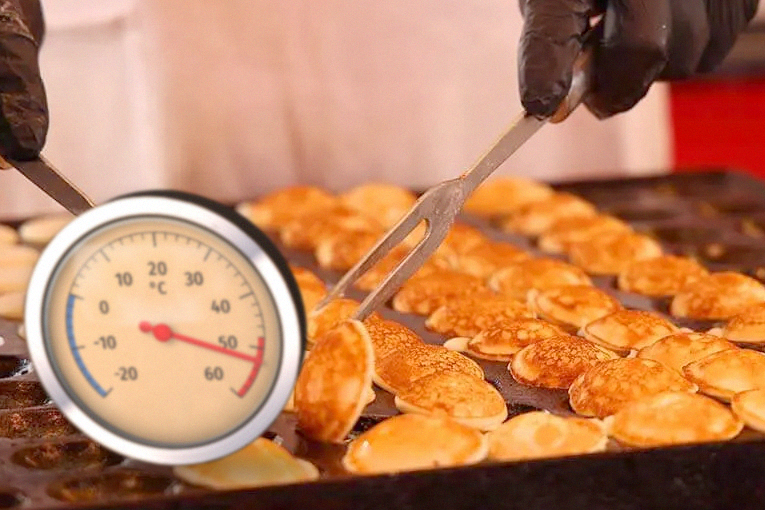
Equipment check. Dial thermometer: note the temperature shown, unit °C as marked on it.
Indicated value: 52 °C
